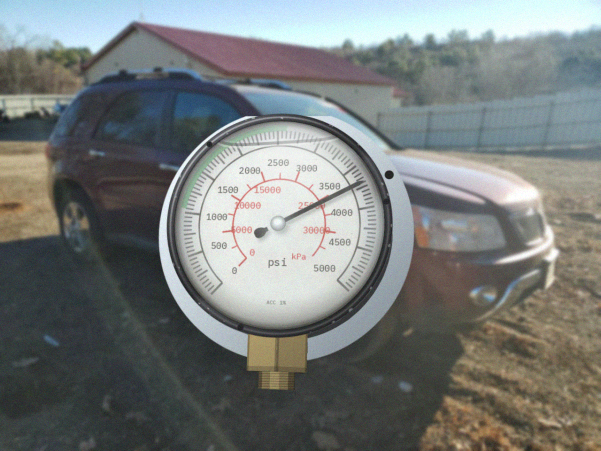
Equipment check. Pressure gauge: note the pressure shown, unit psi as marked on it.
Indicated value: 3700 psi
